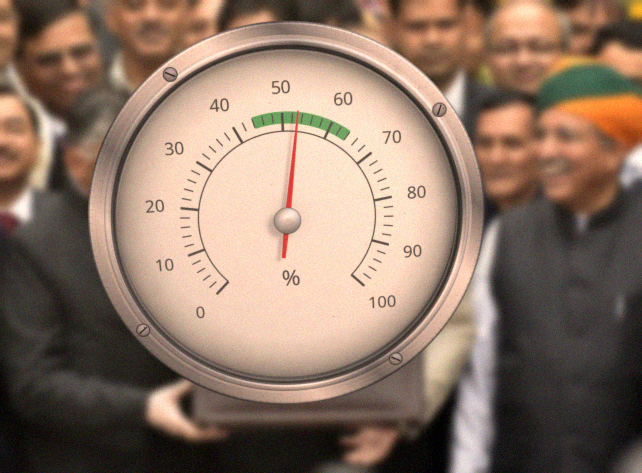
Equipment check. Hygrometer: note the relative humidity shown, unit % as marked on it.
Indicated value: 53 %
